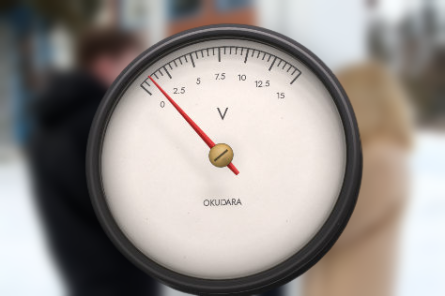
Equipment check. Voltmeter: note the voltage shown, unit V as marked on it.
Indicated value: 1 V
